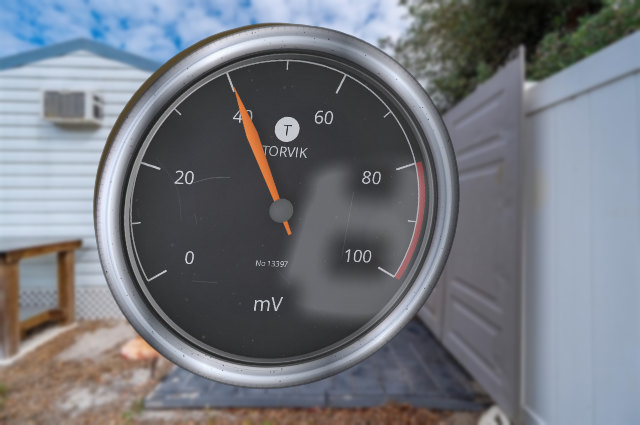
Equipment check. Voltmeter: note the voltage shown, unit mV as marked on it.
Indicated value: 40 mV
